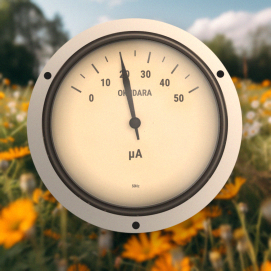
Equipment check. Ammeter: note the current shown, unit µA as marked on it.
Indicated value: 20 µA
